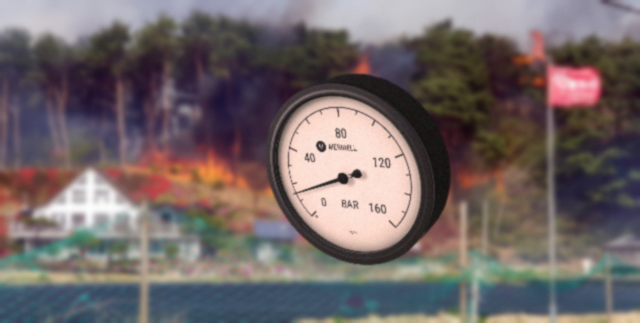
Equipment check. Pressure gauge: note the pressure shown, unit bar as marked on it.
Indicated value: 15 bar
